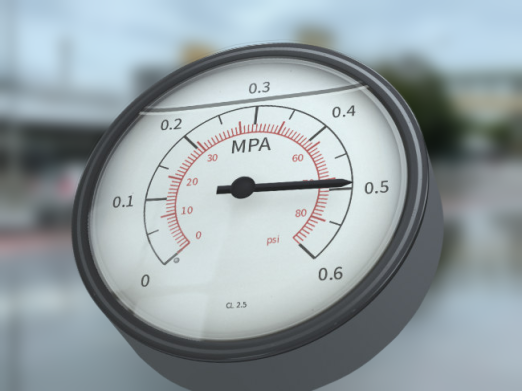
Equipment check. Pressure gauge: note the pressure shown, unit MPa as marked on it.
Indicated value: 0.5 MPa
